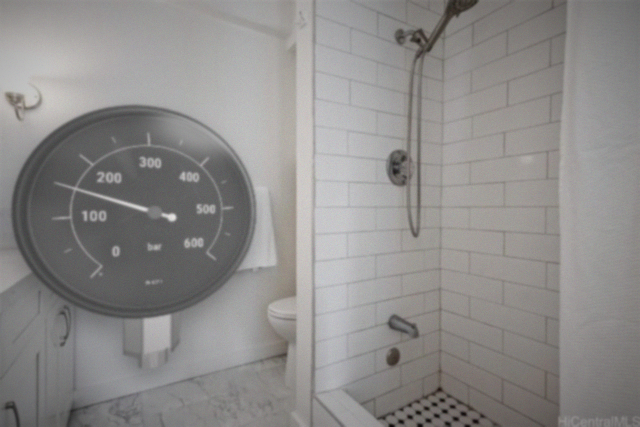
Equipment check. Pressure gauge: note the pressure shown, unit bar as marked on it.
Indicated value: 150 bar
